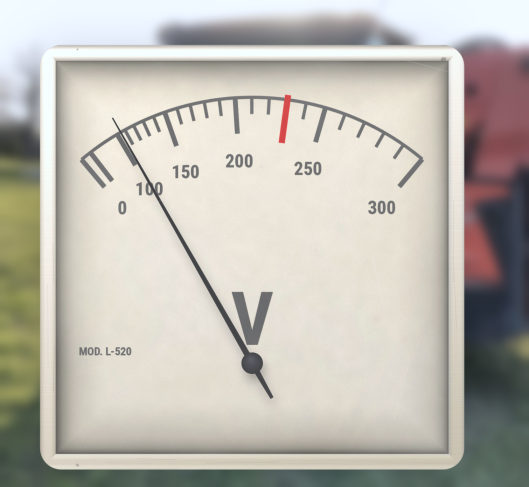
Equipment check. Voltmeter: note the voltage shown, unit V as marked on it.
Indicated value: 105 V
